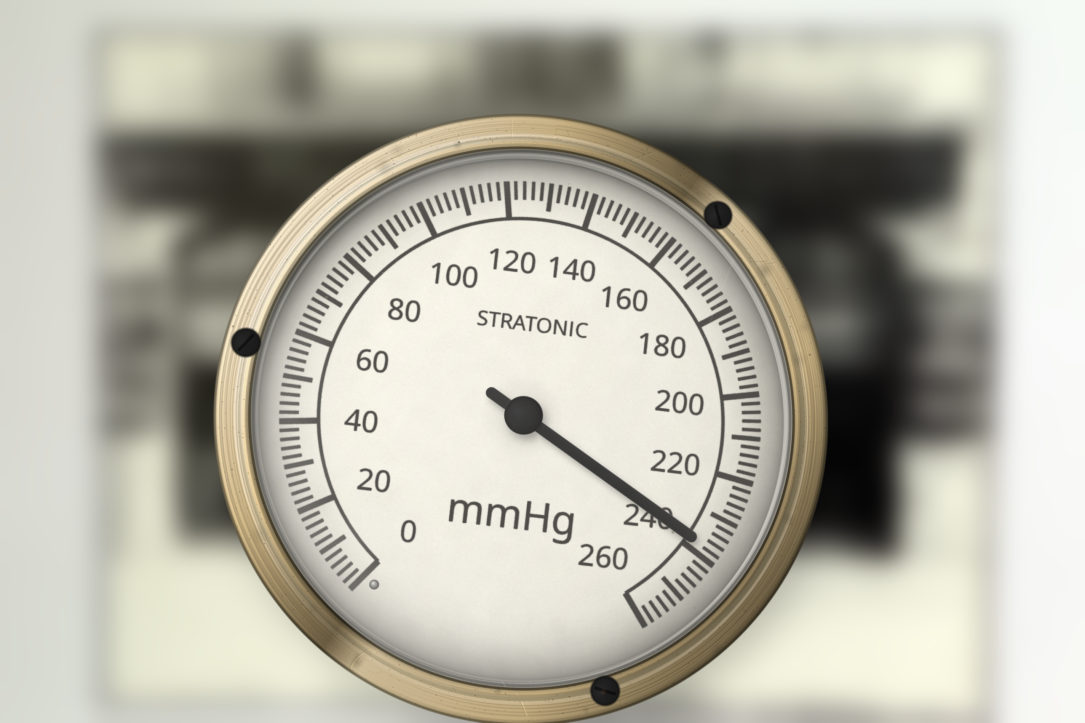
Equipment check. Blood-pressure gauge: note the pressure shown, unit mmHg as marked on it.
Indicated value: 238 mmHg
